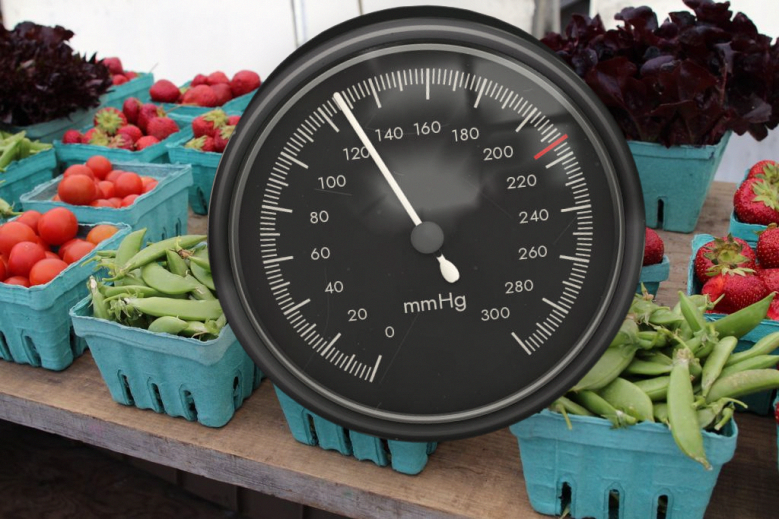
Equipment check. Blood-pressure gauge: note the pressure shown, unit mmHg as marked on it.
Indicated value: 128 mmHg
